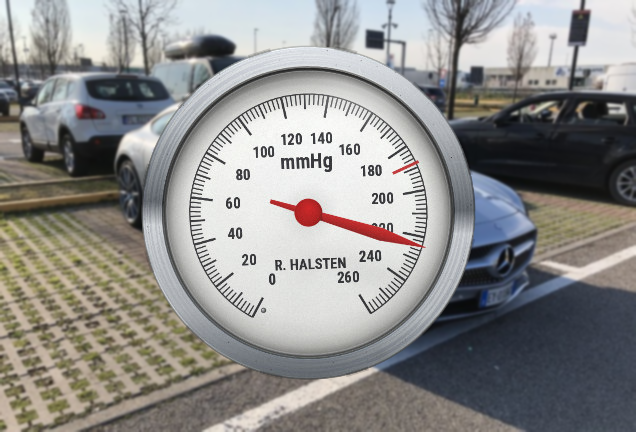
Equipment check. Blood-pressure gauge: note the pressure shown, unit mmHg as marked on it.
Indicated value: 224 mmHg
